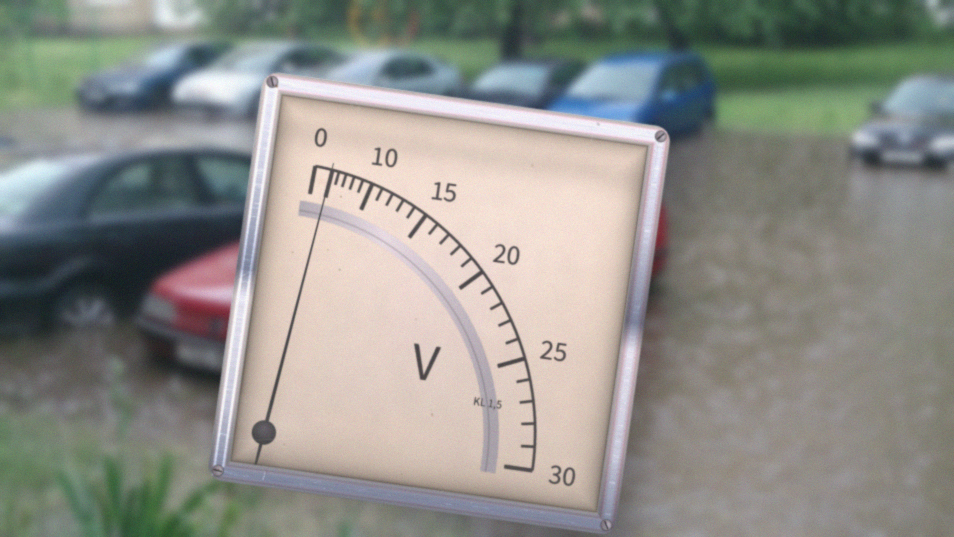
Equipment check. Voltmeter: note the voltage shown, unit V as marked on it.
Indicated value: 5 V
